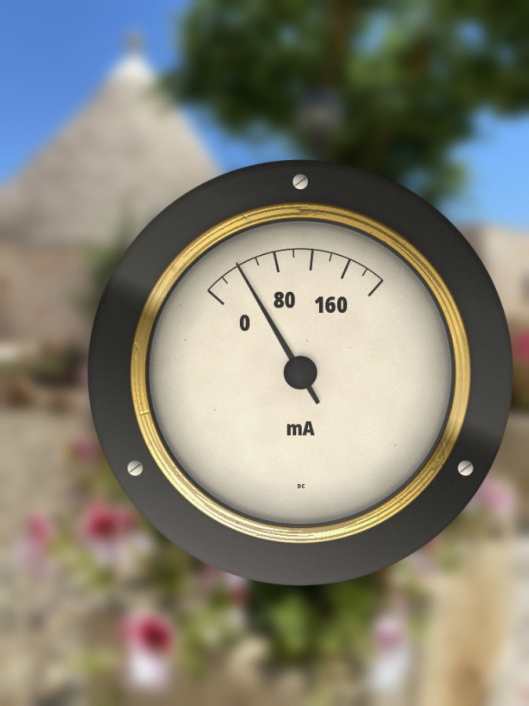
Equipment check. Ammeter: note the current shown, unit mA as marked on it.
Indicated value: 40 mA
